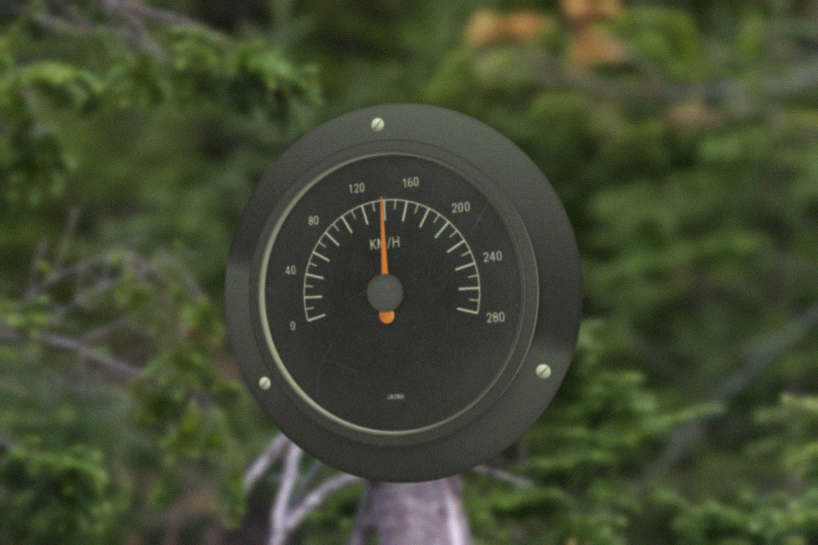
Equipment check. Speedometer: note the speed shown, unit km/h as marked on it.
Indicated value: 140 km/h
